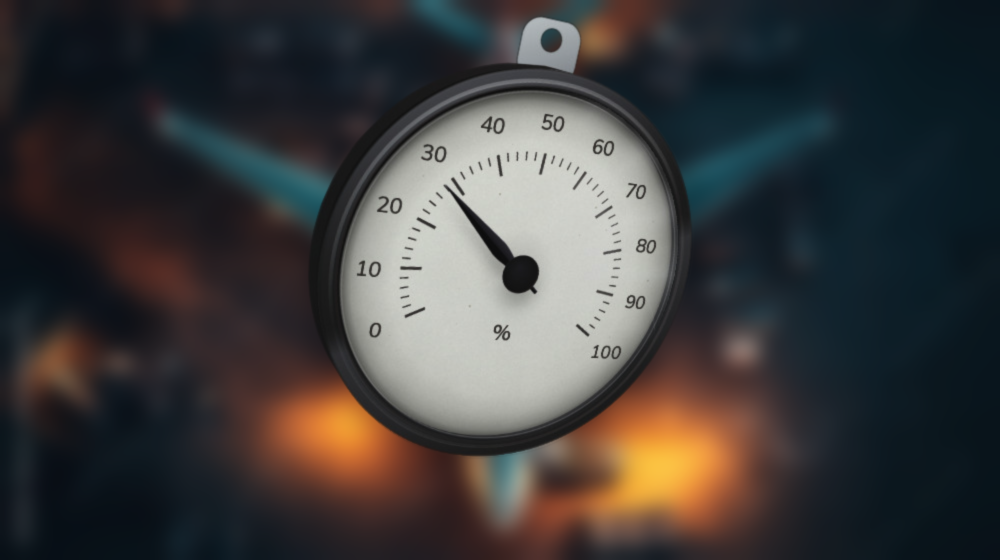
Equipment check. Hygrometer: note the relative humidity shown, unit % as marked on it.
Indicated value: 28 %
